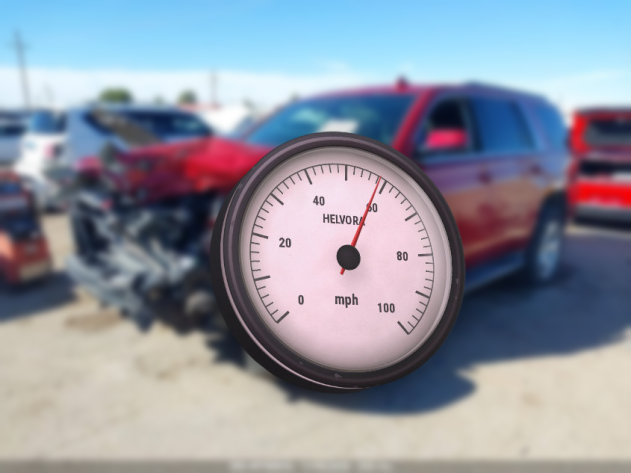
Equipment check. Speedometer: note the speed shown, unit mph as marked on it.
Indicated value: 58 mph
